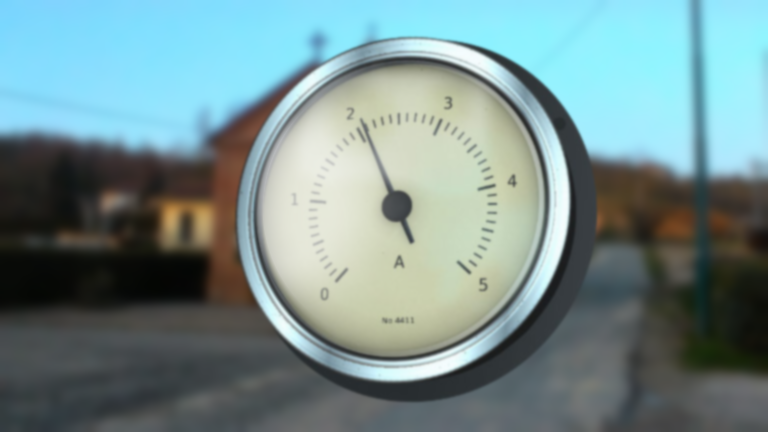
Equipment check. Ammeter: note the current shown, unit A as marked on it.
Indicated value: 2.1 A
